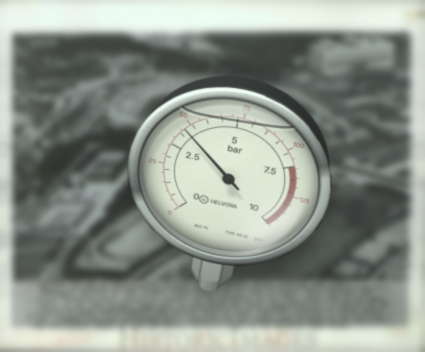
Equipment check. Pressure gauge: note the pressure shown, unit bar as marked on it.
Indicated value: 3.25 bar
